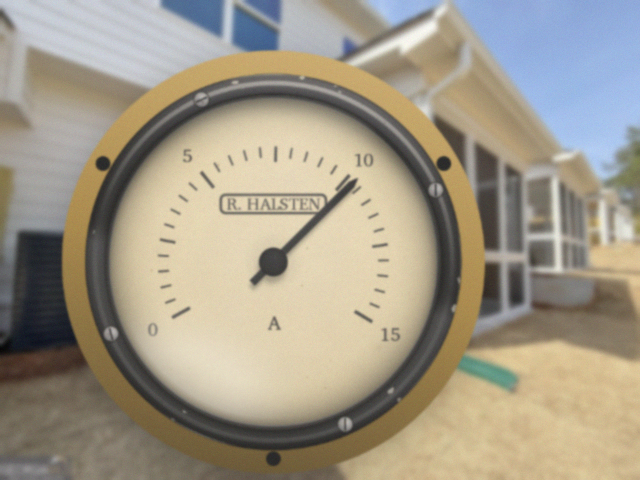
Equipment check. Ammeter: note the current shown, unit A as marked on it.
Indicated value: 10.25 A
